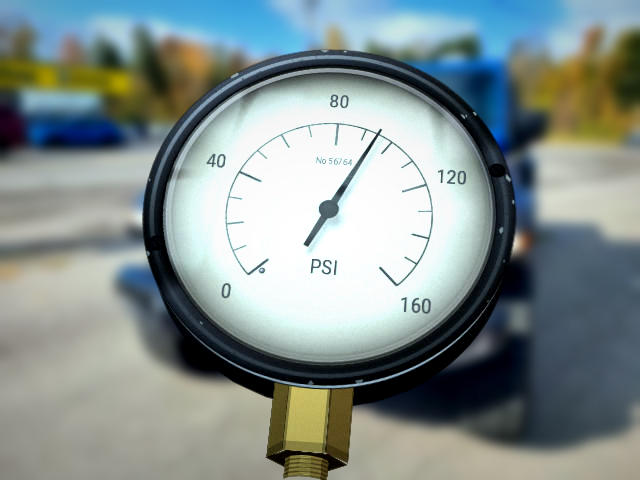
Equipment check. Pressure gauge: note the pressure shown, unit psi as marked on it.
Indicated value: 95 psi
